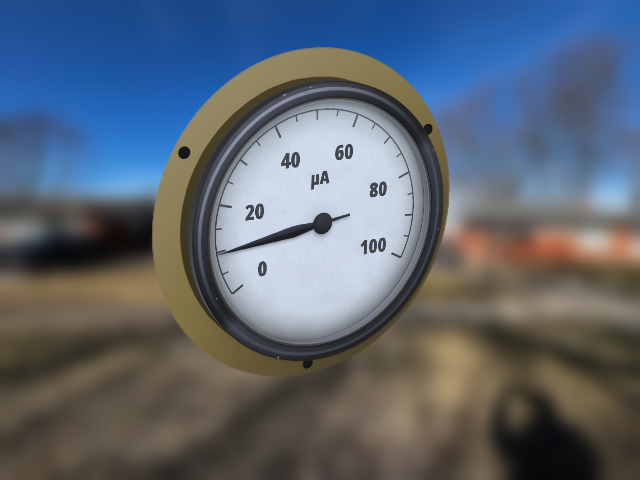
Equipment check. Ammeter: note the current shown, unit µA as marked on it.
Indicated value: 10 µA
